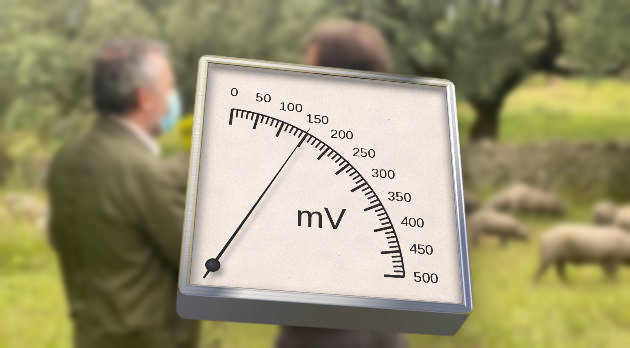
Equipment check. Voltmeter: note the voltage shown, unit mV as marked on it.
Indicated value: 150 mV
